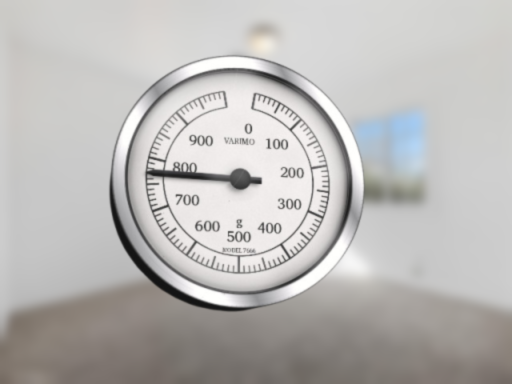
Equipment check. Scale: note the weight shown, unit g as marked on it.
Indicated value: 770 g
